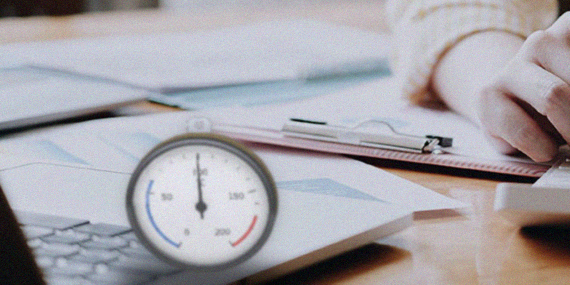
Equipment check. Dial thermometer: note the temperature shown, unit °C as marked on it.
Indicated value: 100 °C
